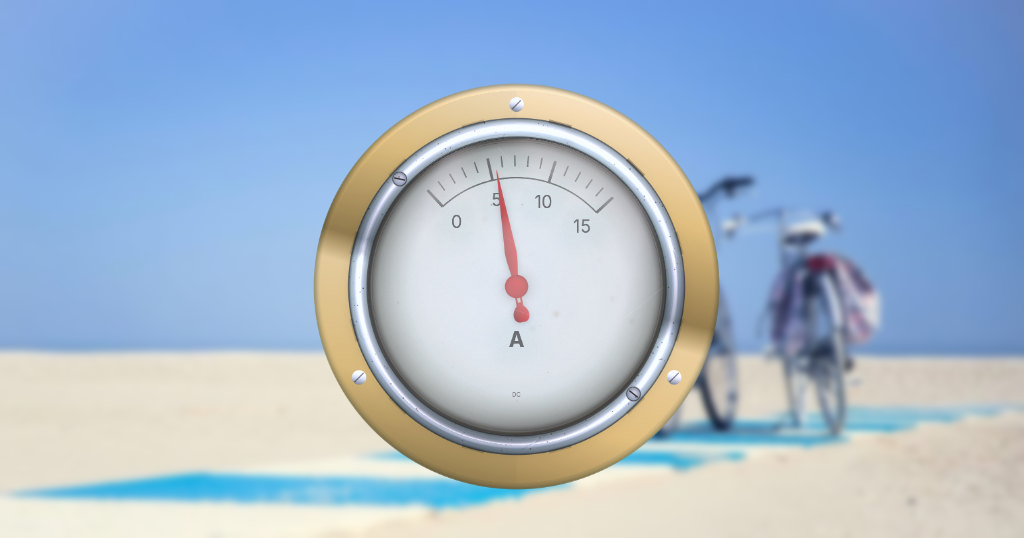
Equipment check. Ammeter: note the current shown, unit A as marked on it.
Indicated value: 5.5 A
